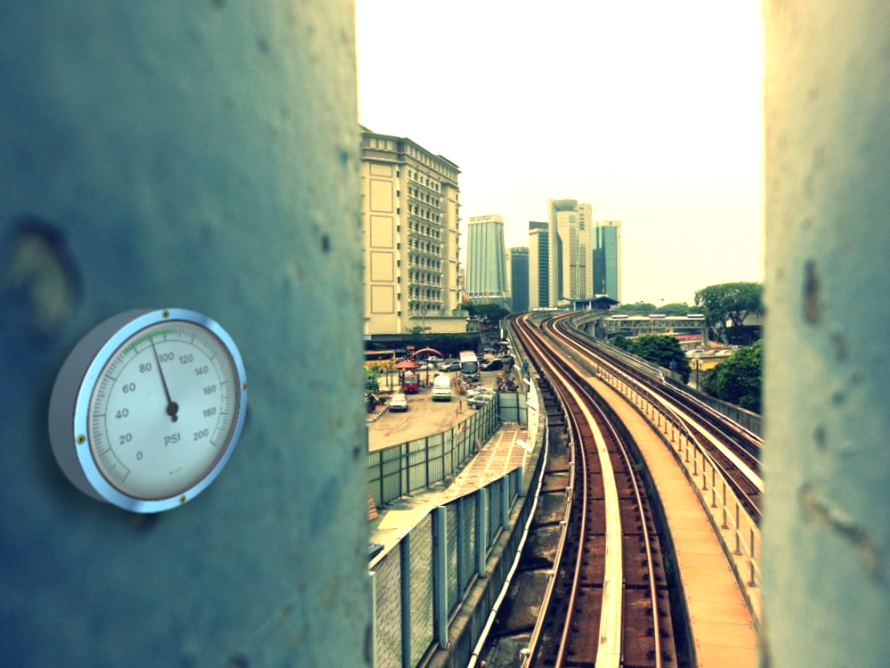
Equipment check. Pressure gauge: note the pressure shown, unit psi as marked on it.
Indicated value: 90 psi
